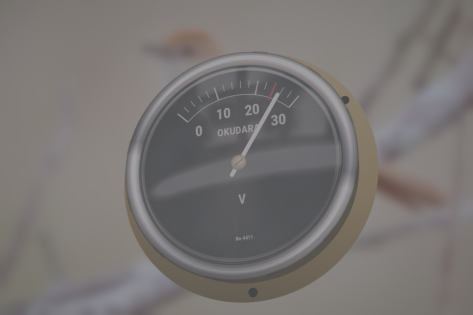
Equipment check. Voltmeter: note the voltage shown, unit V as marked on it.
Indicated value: 26 V
